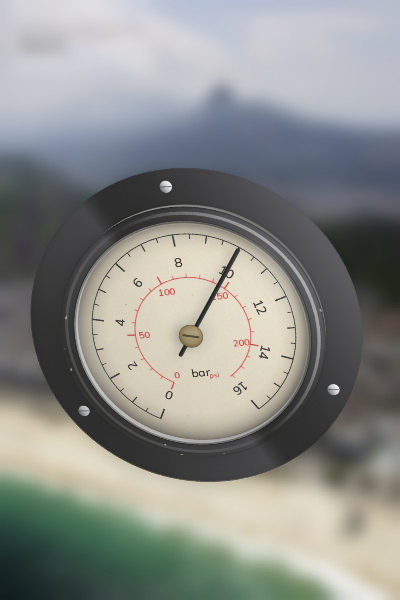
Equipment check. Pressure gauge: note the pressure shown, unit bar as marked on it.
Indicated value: 10 bar
